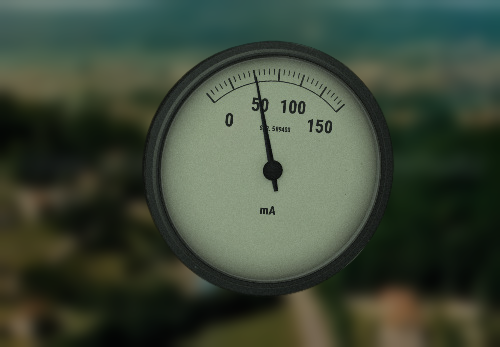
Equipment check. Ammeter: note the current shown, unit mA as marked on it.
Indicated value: 50 mA
